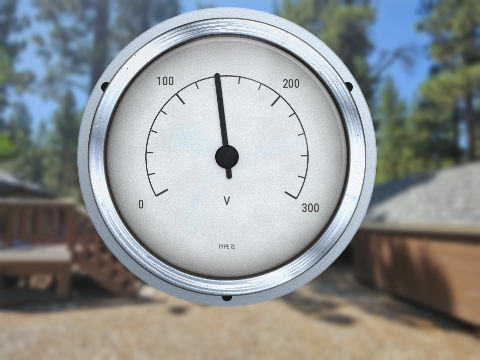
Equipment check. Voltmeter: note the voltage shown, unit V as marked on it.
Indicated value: 140 V
